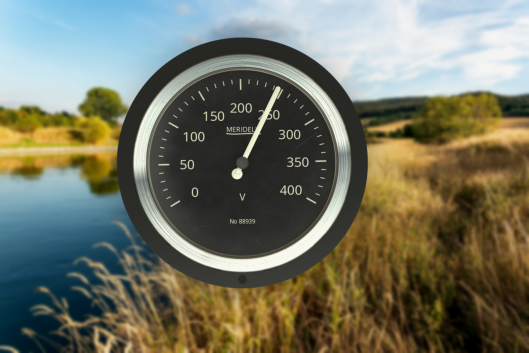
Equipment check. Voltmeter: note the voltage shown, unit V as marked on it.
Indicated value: 245 V
